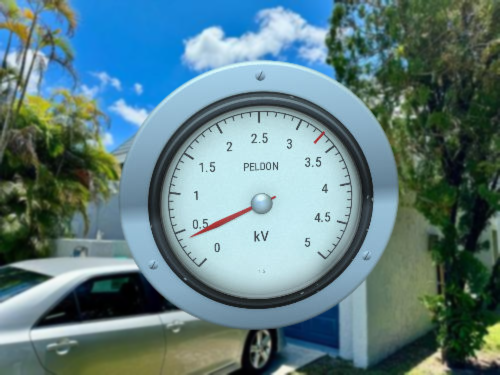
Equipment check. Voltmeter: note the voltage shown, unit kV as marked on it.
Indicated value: 0.4 kV
